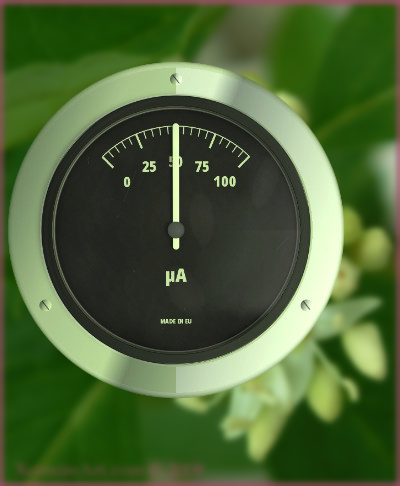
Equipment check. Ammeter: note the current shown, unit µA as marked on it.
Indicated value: 50 µA
